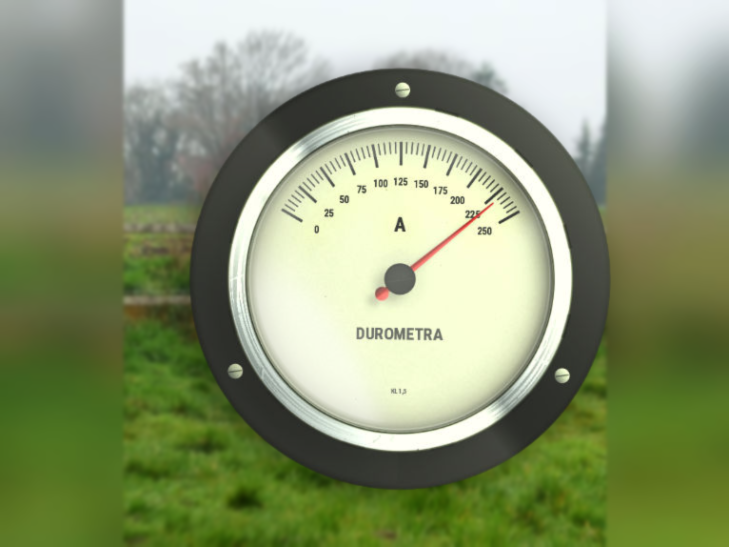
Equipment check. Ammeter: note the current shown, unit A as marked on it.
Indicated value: 230 A
